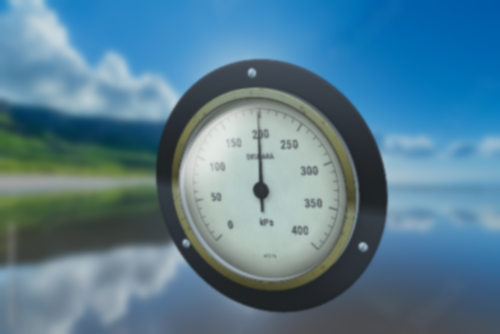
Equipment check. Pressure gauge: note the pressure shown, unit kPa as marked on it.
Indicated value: 200 kPa
